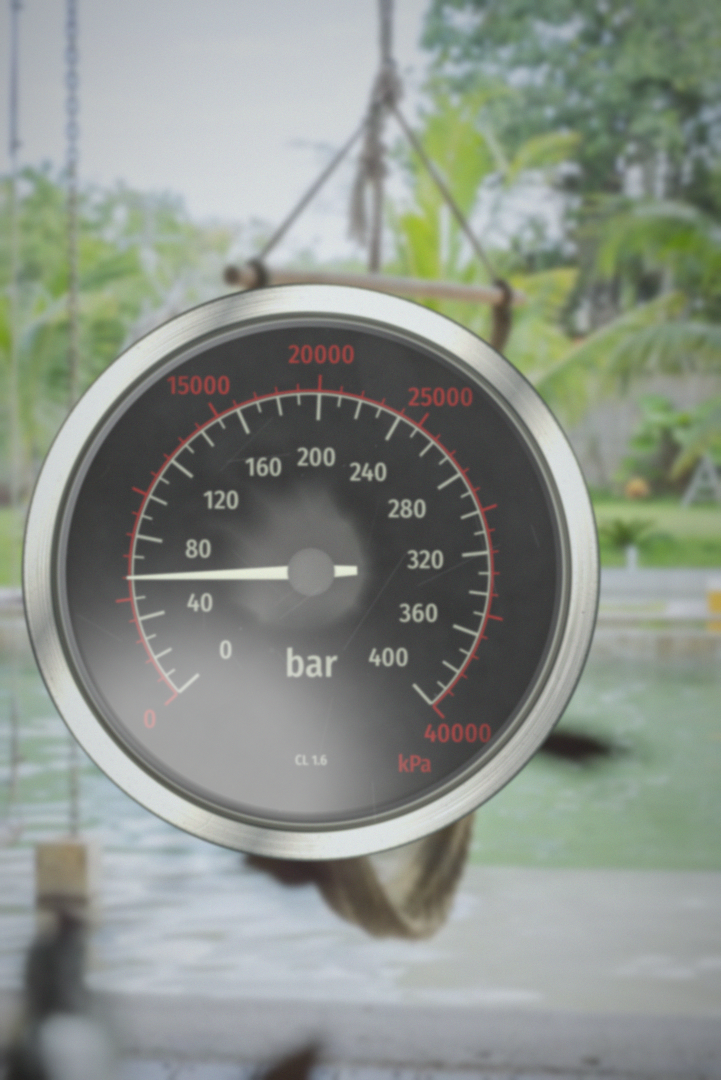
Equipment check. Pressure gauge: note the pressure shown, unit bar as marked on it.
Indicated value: 60 bar
